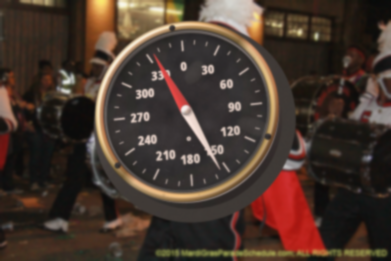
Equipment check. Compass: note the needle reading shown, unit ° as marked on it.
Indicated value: 335 °
